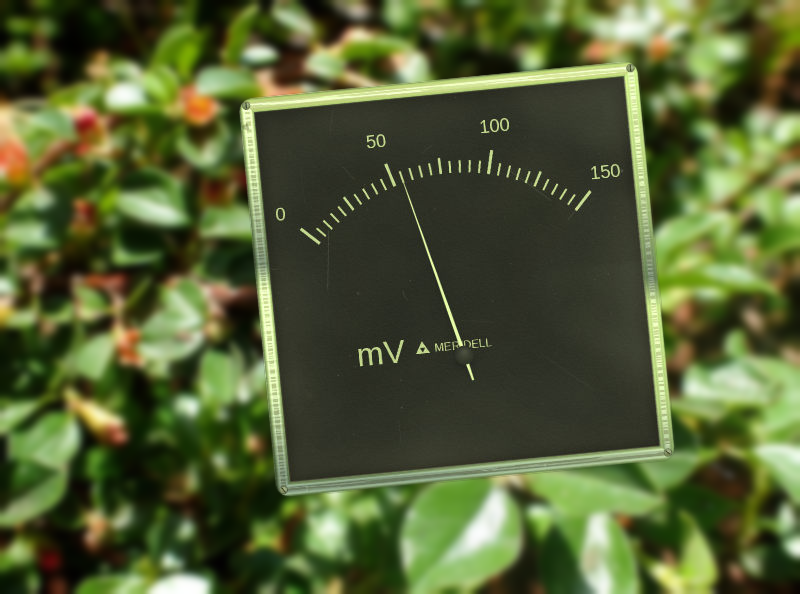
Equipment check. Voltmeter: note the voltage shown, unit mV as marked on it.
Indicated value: 55 mV
